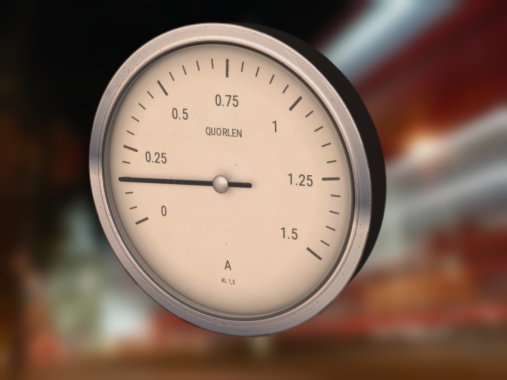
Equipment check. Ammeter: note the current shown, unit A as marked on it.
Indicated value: 0.15 A
